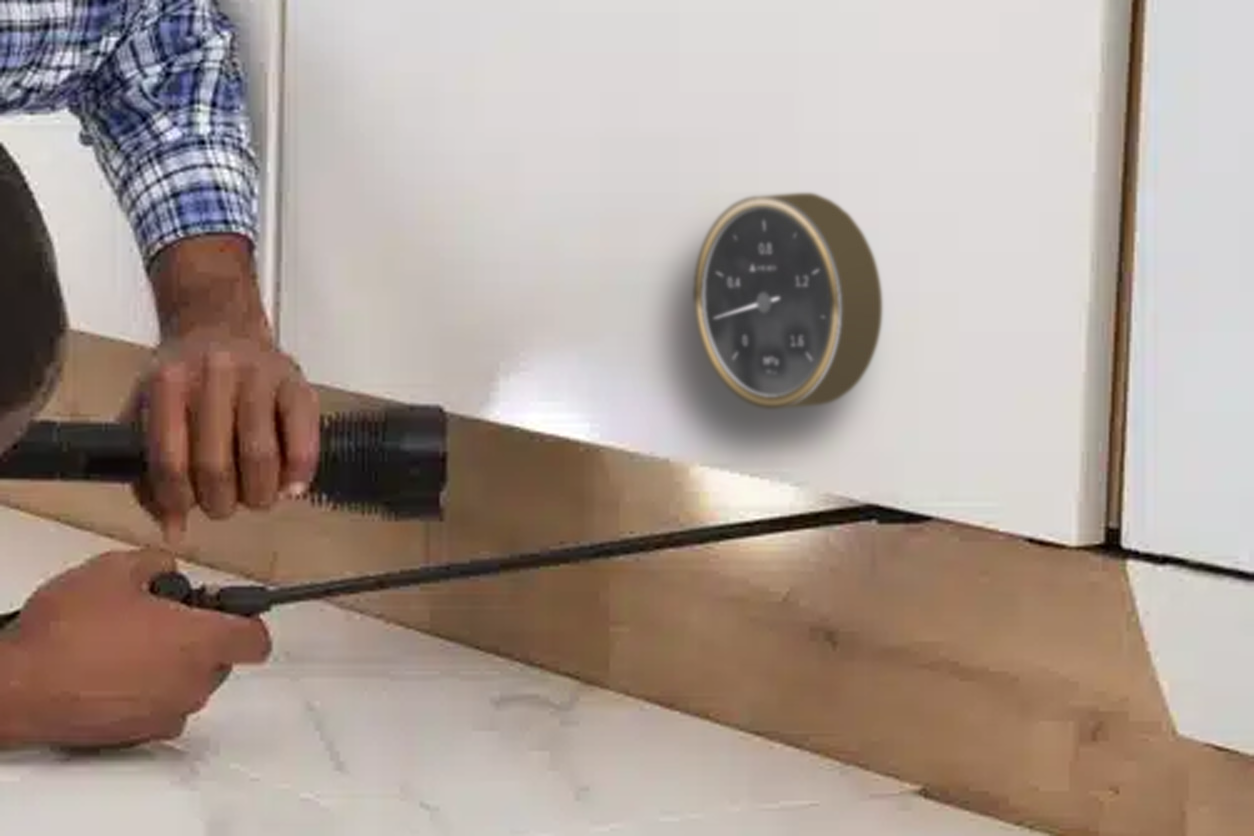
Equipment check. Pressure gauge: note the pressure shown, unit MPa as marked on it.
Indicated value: 0.2 MPa
